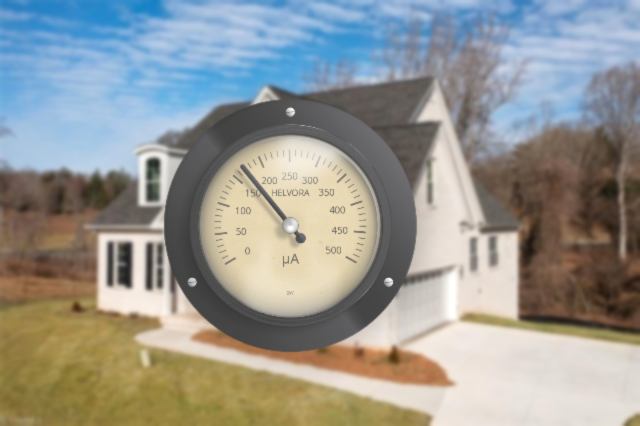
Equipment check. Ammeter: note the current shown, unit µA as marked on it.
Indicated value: 170 µA
